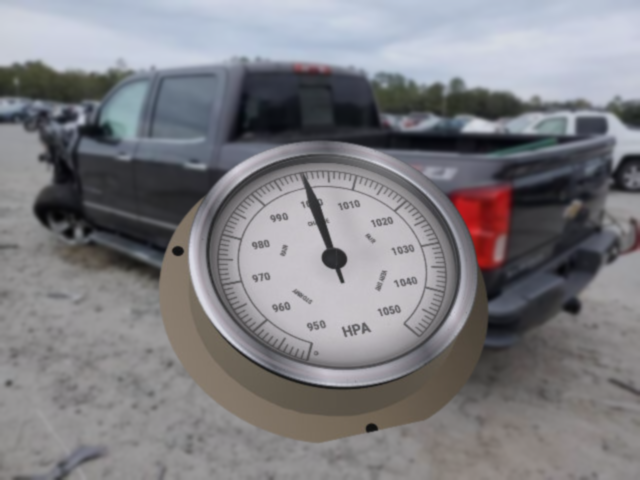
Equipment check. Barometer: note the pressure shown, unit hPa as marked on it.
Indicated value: 1000 hPa
